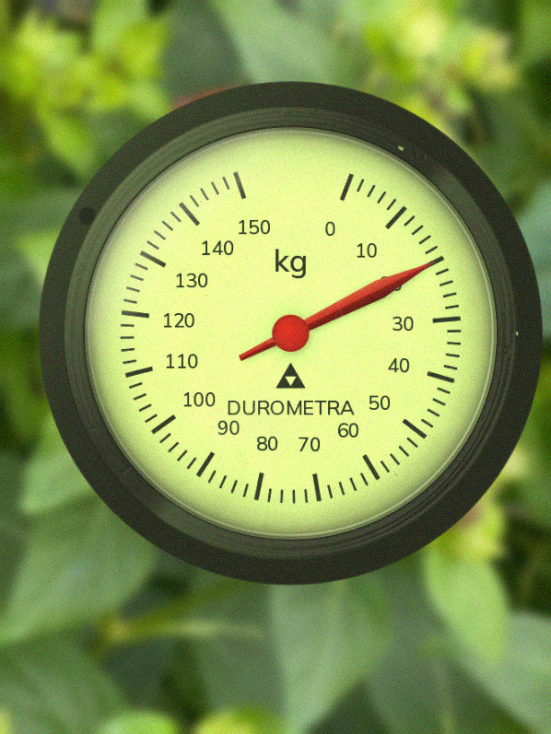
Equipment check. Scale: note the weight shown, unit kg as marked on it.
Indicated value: 20 kg
